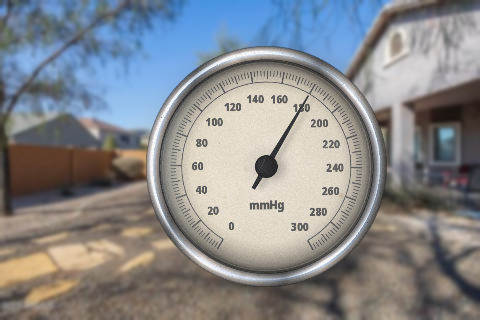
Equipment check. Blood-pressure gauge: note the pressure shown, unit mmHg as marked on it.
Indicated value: 180 mmHg
